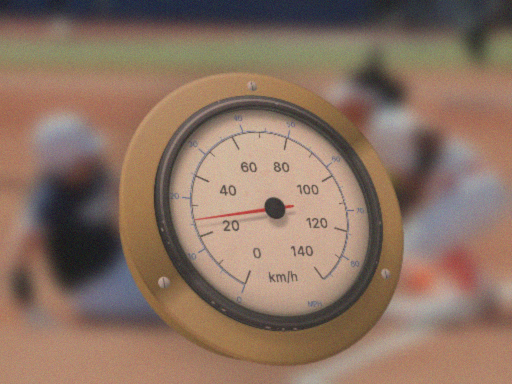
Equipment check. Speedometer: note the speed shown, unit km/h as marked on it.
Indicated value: 25 km/h
